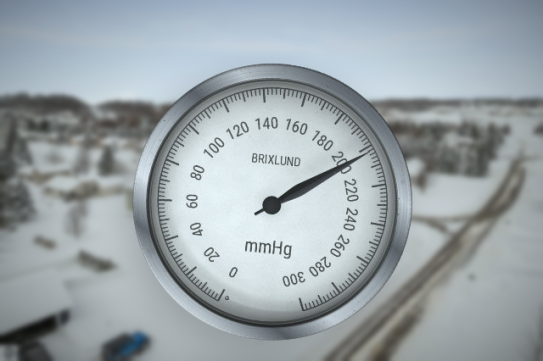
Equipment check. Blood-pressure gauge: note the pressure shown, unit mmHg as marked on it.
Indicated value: 202 mmHg
